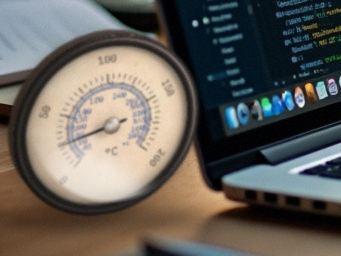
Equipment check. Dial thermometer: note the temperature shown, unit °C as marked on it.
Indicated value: 25 °C
